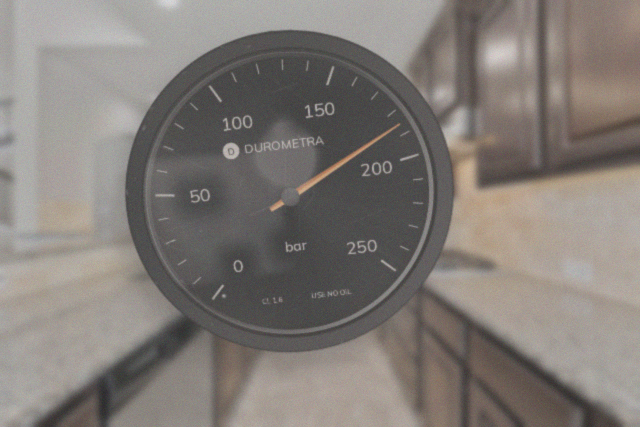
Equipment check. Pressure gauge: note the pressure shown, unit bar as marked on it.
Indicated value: 185 bar
